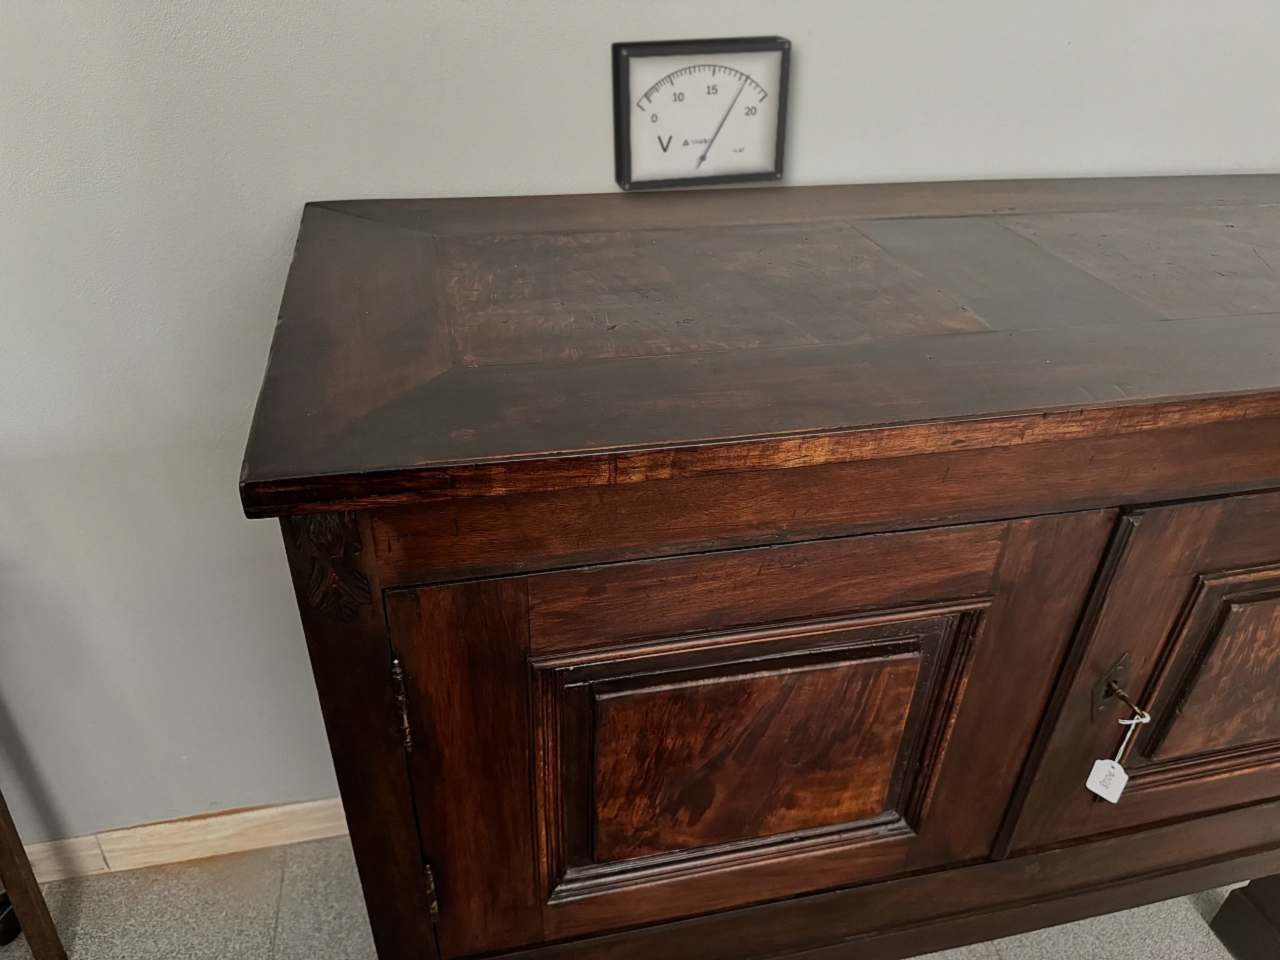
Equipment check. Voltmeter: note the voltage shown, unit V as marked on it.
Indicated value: 18 V
